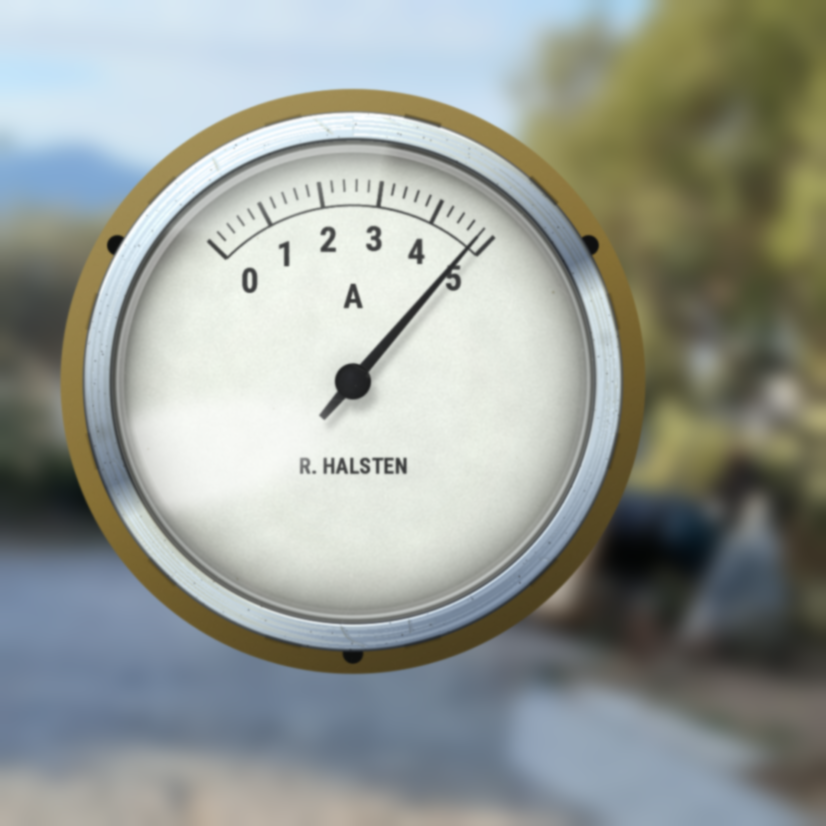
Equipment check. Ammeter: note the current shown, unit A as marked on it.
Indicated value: 4.8 A
